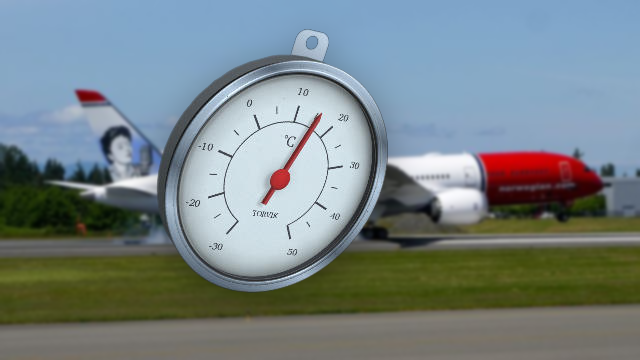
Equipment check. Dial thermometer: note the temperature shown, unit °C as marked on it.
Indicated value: 15 °C
